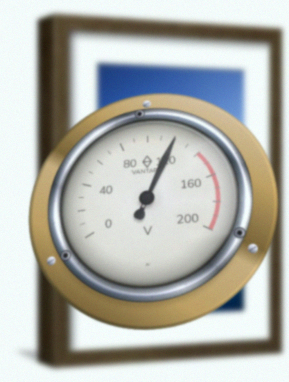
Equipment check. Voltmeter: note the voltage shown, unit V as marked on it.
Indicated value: 120 V
